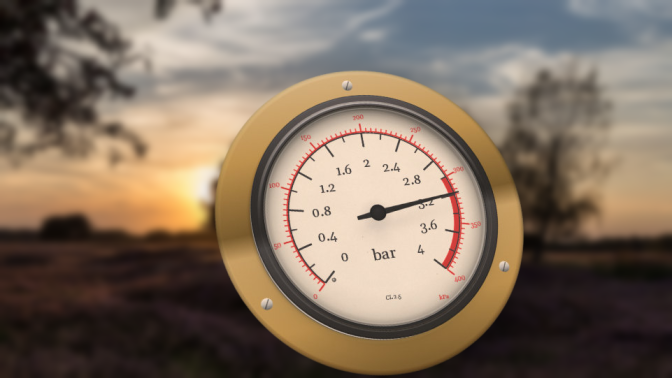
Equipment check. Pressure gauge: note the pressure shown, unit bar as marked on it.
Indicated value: 3.2 bar
